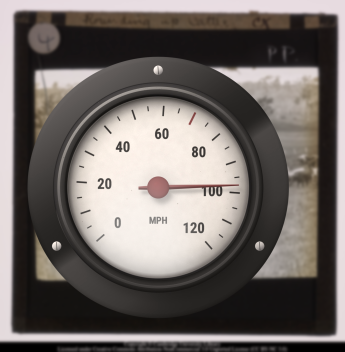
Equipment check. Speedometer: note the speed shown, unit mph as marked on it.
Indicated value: 97.5 mph
